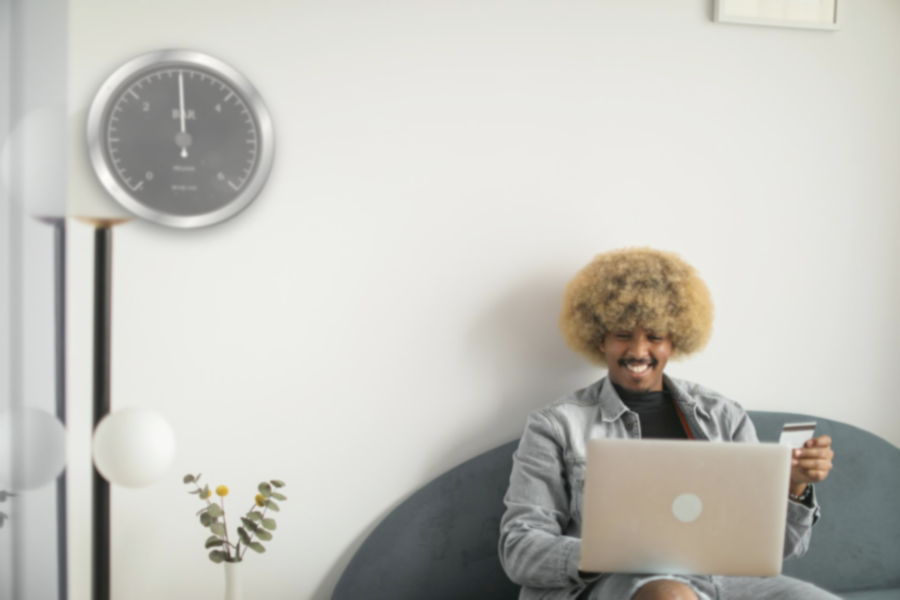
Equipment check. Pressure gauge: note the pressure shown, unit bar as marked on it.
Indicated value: 3 bar
